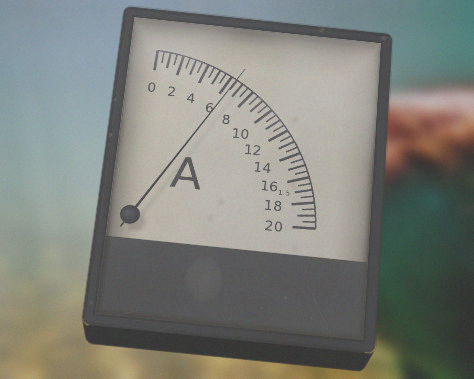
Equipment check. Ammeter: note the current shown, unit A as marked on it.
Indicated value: 6.5 A
